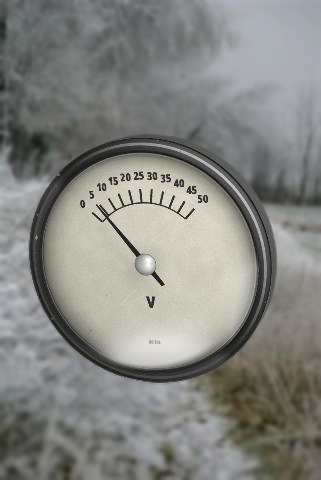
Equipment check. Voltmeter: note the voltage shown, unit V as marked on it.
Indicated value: 5 V
